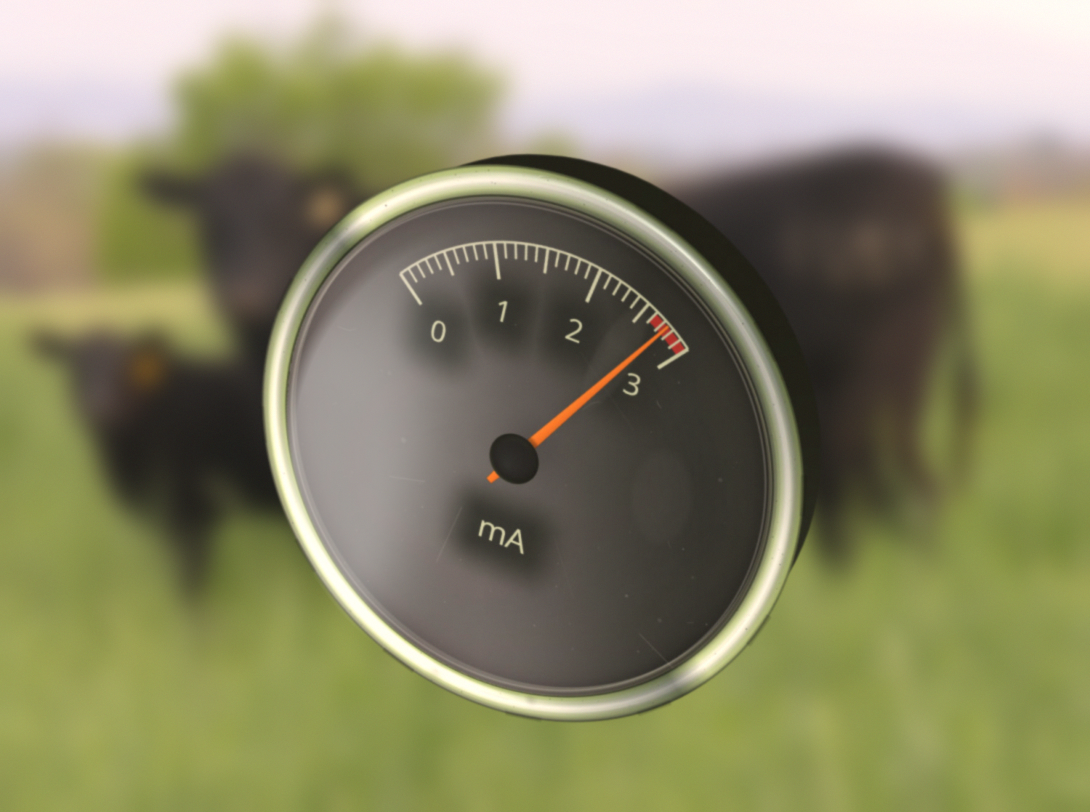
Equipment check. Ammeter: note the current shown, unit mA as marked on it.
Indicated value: 2.75 mA
